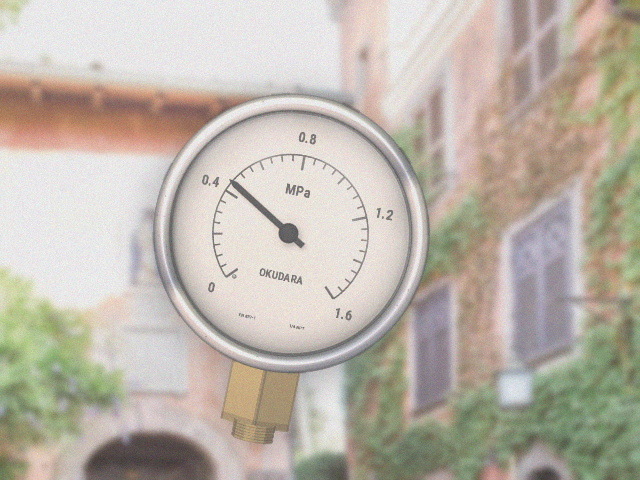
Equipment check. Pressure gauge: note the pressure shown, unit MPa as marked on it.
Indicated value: 0.45 MPa
